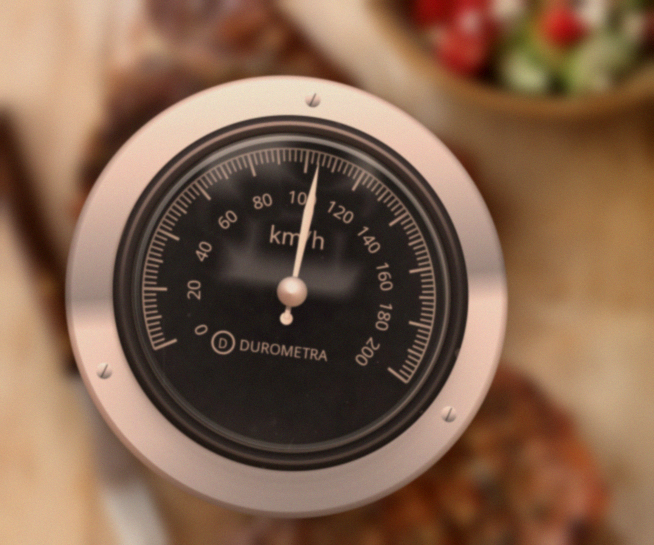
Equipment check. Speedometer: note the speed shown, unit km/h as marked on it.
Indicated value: 104 km/h
